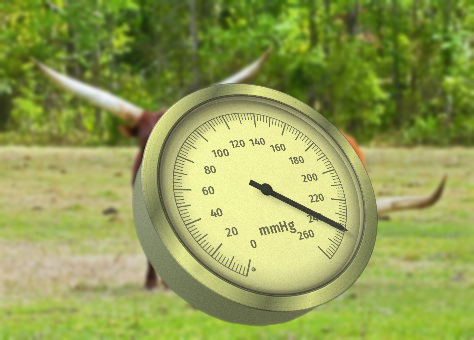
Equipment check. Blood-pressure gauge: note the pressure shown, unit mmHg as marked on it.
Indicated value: 240 mmHg
